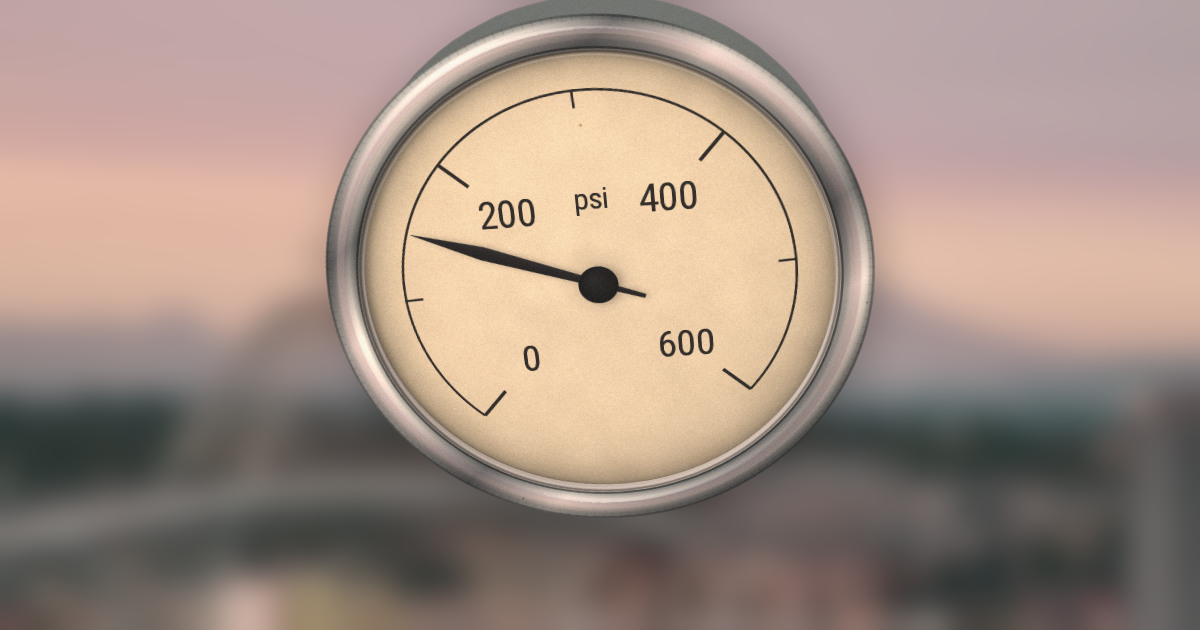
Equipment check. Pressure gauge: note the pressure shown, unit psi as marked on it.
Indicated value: 150 psi
